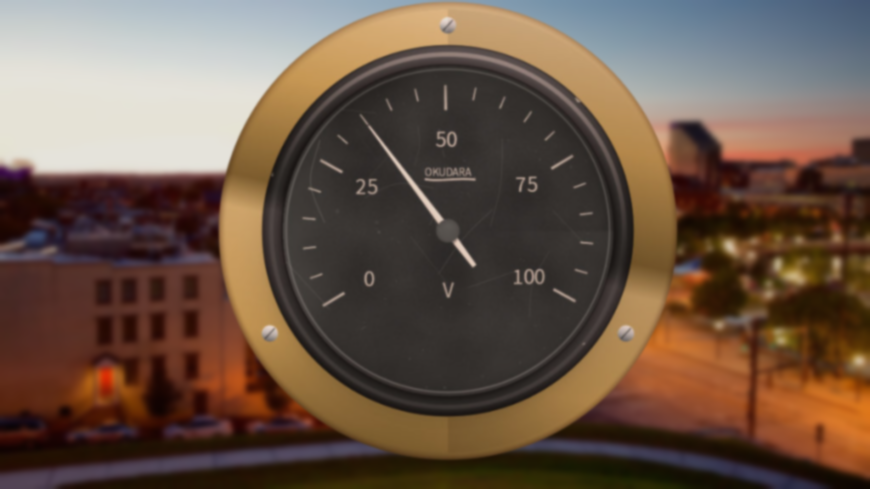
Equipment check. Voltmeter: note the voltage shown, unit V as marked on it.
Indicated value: 35 V
